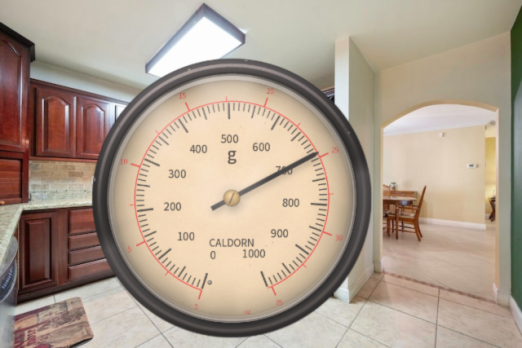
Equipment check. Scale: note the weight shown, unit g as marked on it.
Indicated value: 700 g
